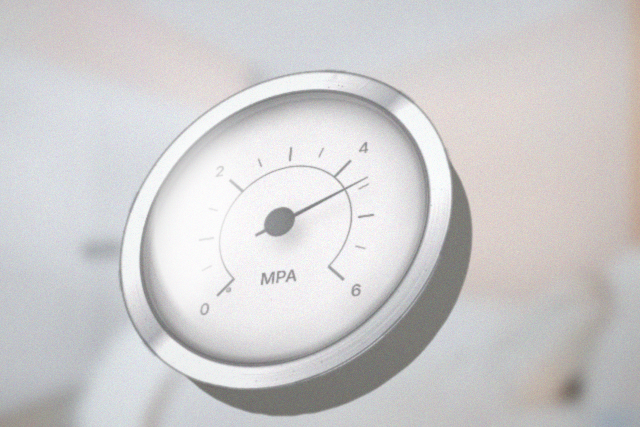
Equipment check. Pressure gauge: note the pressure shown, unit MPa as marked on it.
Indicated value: 4.5 MPa
